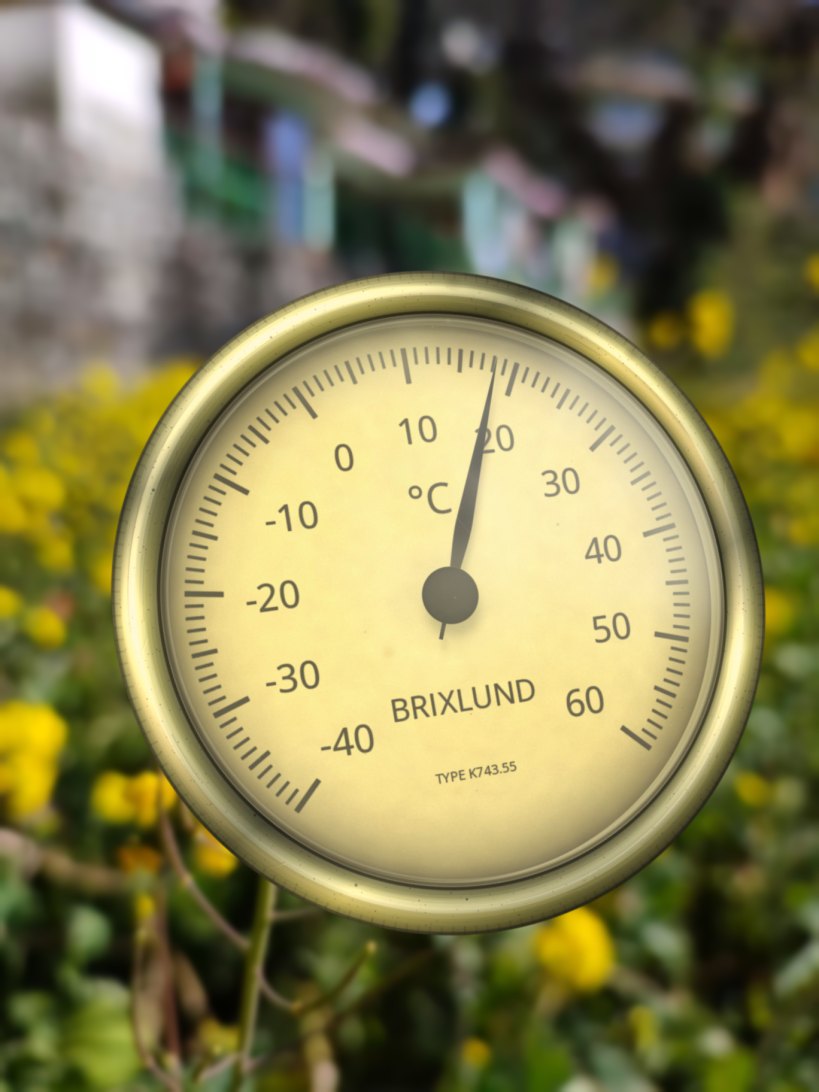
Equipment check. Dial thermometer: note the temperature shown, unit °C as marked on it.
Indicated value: 18 °C
